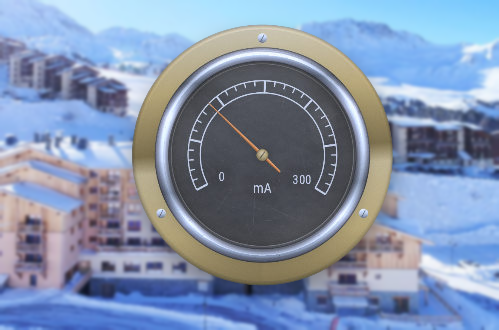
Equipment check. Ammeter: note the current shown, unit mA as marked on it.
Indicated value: 90 mA
